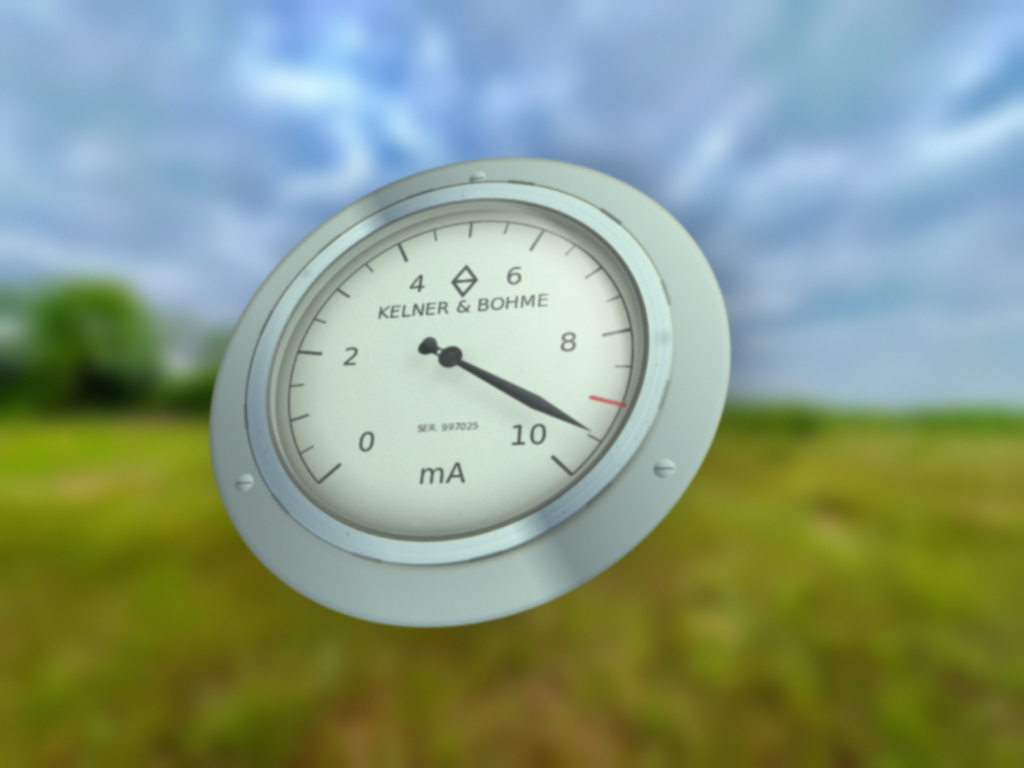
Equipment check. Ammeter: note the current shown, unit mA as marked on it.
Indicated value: 9.5 mA
